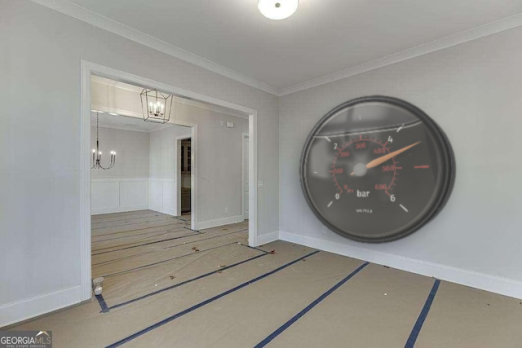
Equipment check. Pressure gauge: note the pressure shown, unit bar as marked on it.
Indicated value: 4.5 bar
